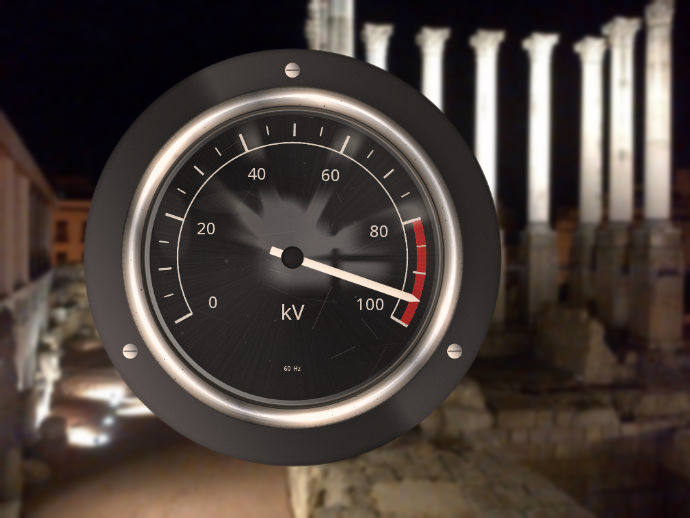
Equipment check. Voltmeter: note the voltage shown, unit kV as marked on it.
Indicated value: 95 kV
